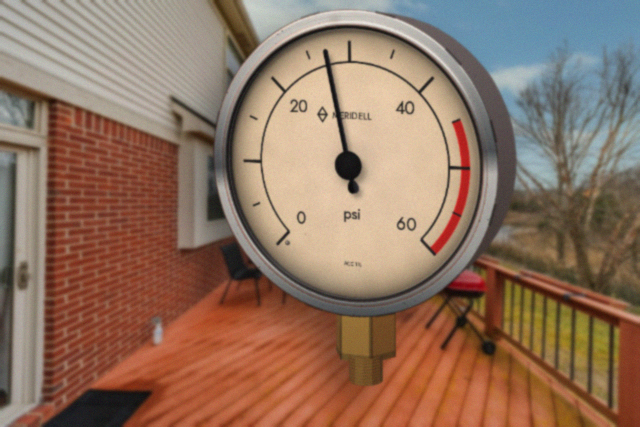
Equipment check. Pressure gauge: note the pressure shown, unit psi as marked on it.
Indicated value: 27.5 psi
